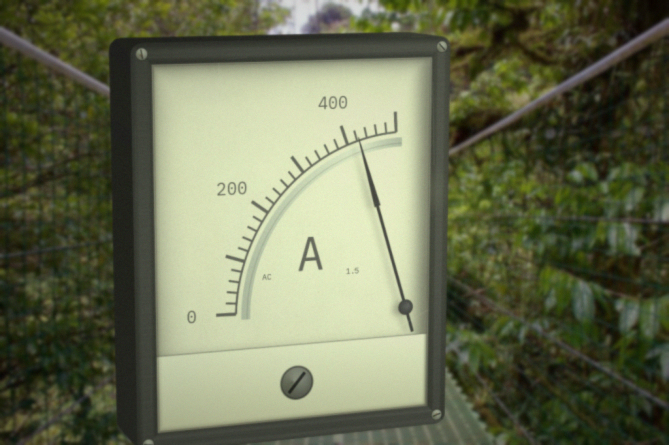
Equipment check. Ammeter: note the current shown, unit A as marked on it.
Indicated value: 420 A
